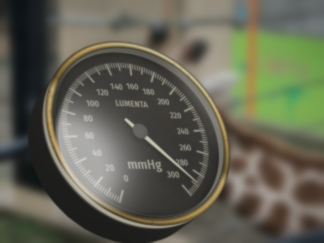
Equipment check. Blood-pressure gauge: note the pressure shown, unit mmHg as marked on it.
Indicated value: 290 mmHg
